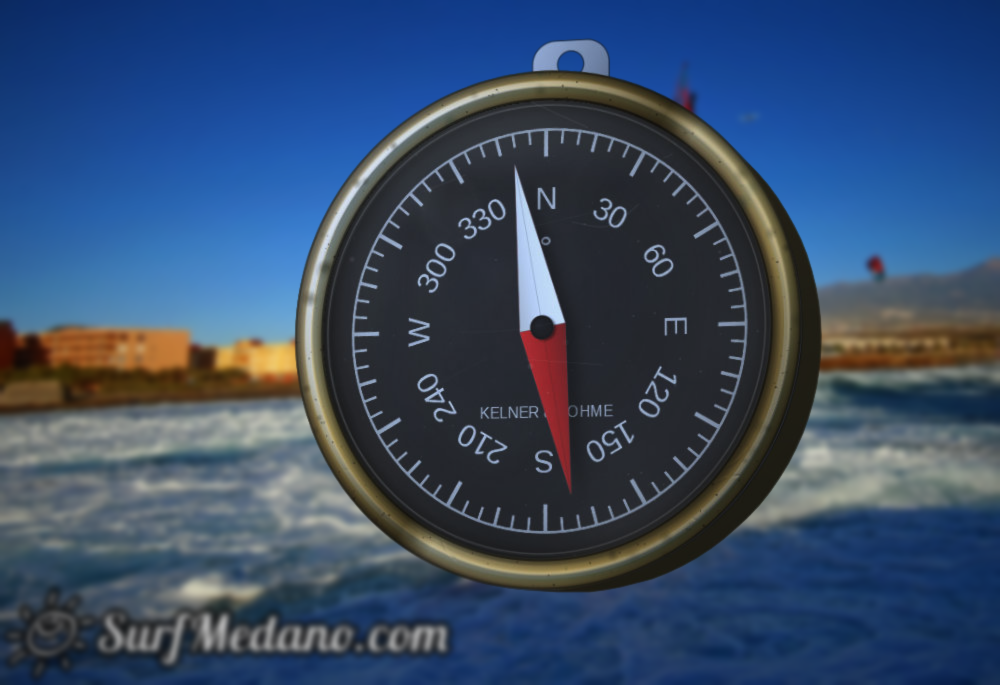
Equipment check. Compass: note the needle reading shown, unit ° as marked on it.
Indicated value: 170 °
